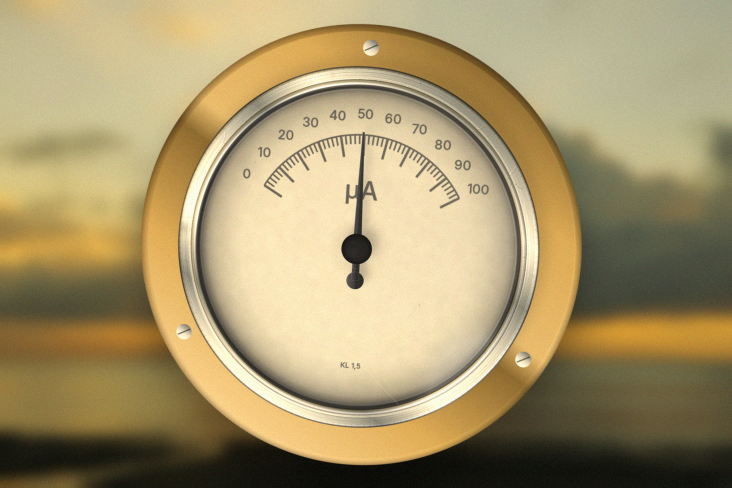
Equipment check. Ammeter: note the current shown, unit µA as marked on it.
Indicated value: 50 µA
